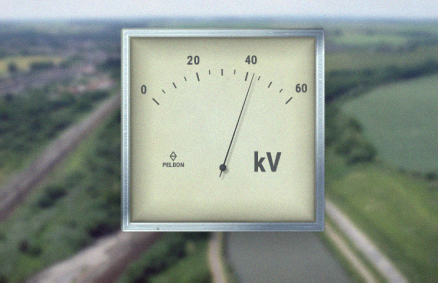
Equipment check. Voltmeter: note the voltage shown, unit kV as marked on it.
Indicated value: 42.5 kV
